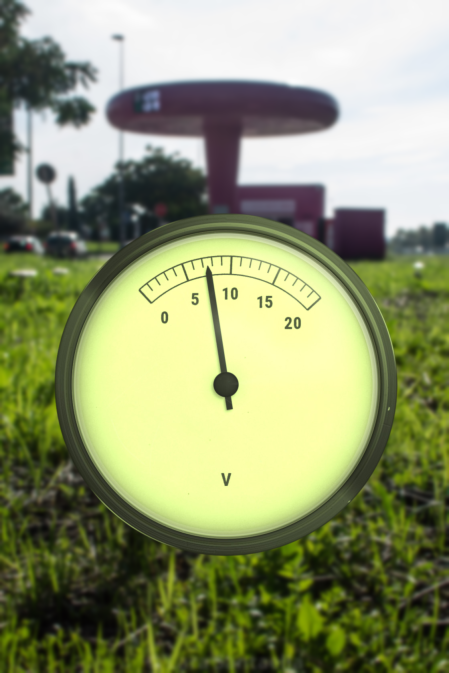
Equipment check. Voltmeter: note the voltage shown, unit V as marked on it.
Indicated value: 7.5 V
